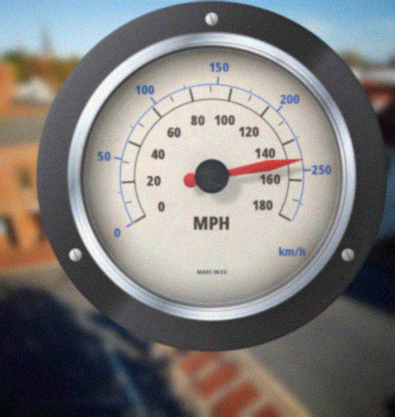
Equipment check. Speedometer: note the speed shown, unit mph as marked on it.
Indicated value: 150 mph
